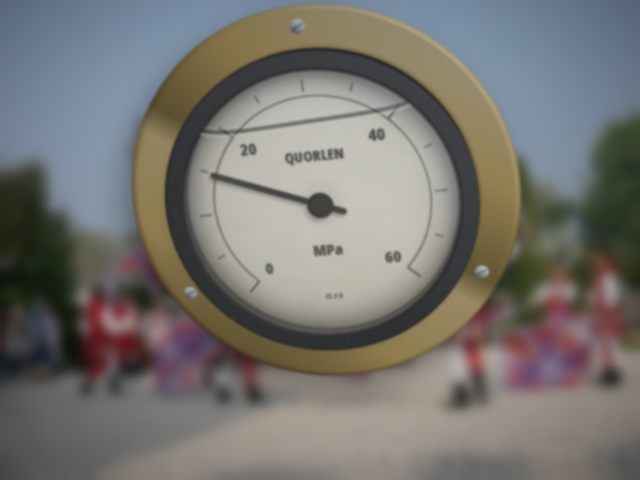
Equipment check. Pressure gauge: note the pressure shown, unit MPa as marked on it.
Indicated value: 15 MPa
